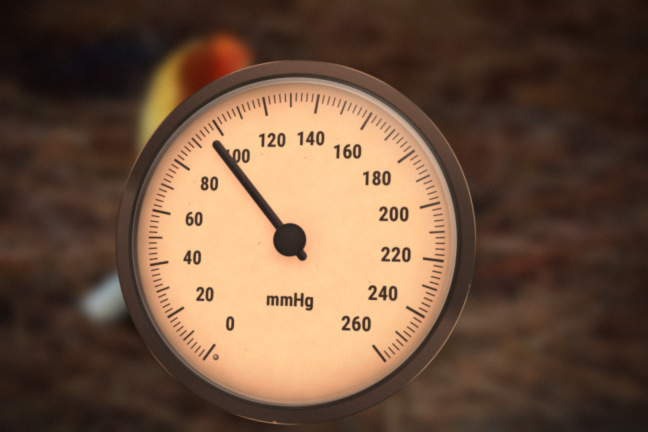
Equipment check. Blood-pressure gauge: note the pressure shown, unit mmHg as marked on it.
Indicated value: 96 mmHg
